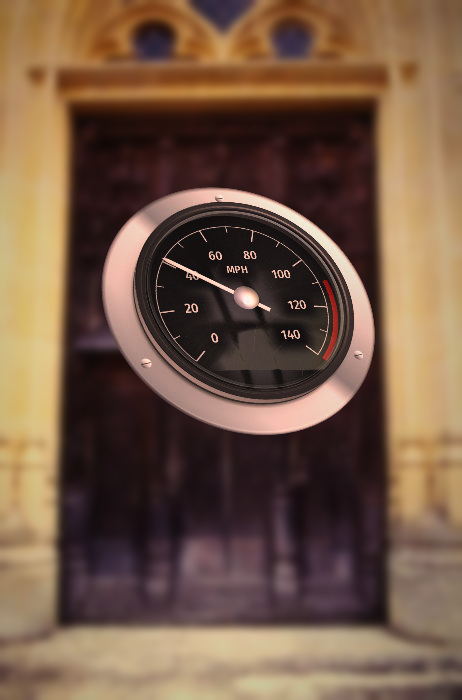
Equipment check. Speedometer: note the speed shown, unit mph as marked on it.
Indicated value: 40 mph
